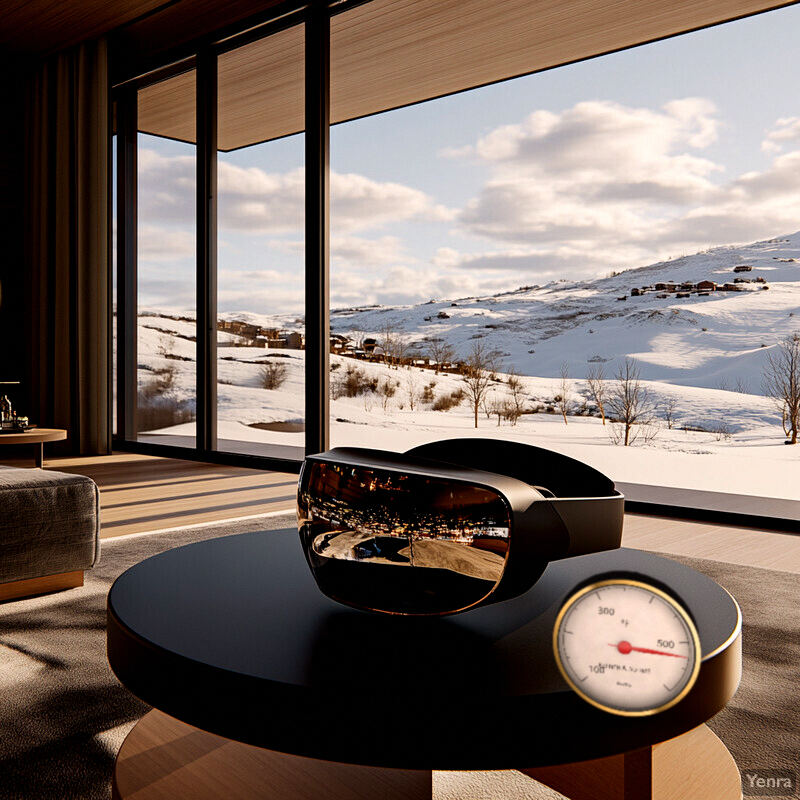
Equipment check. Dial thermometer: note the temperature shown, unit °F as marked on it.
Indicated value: 525 °F
